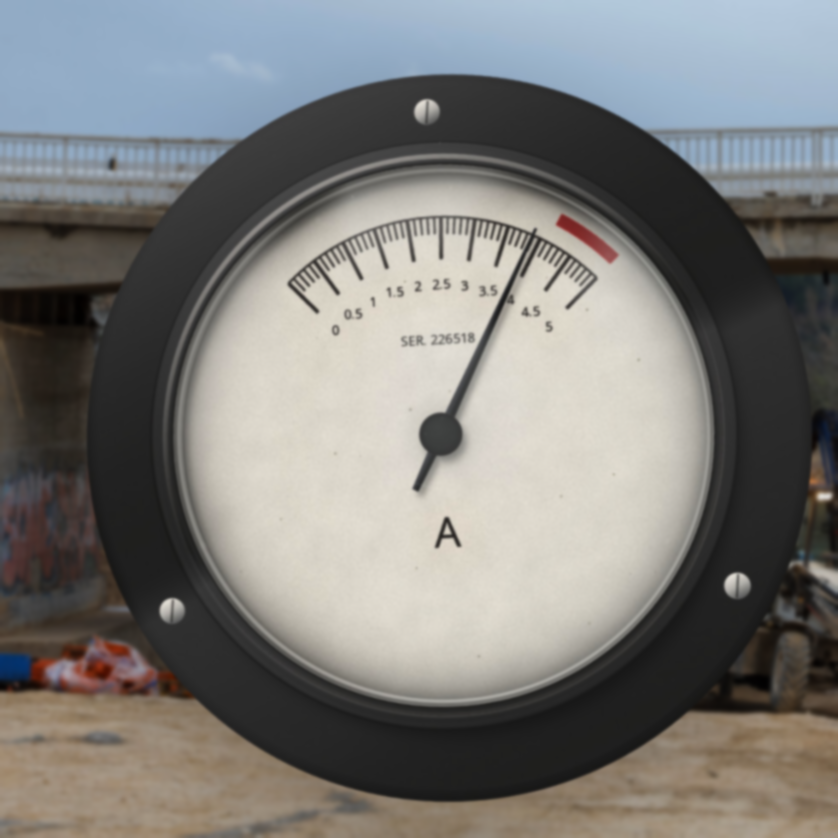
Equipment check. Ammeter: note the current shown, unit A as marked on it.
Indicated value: 3.9 A
